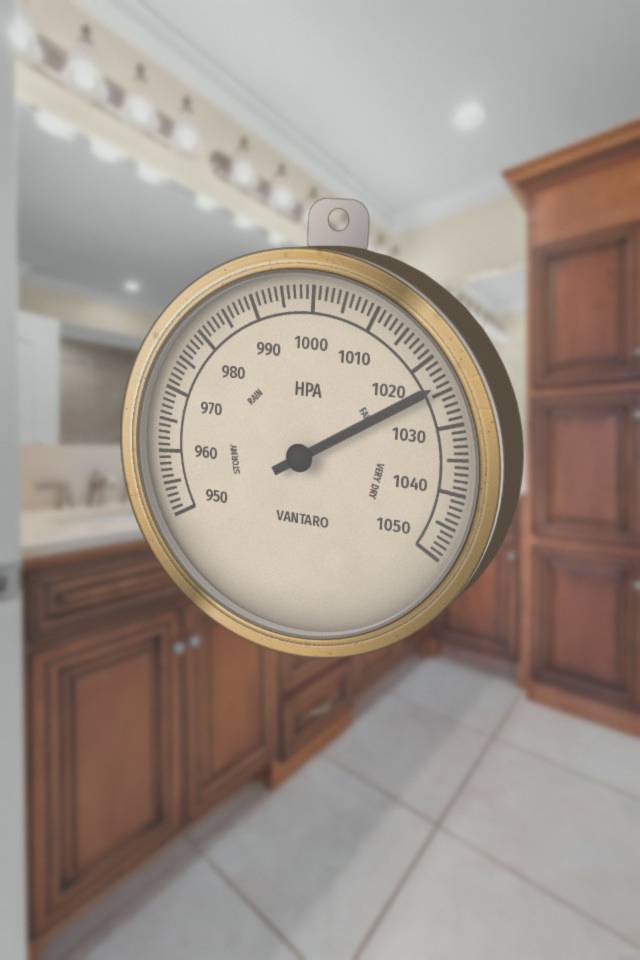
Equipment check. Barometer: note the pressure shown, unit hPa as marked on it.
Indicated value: 1024 hPa
